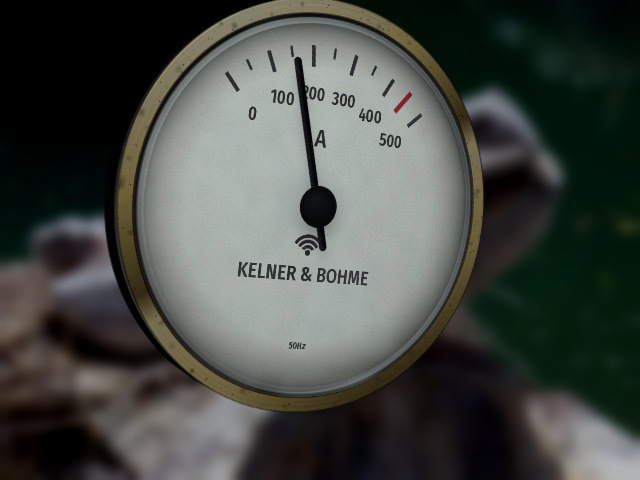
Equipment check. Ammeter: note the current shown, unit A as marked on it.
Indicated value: 150 A
